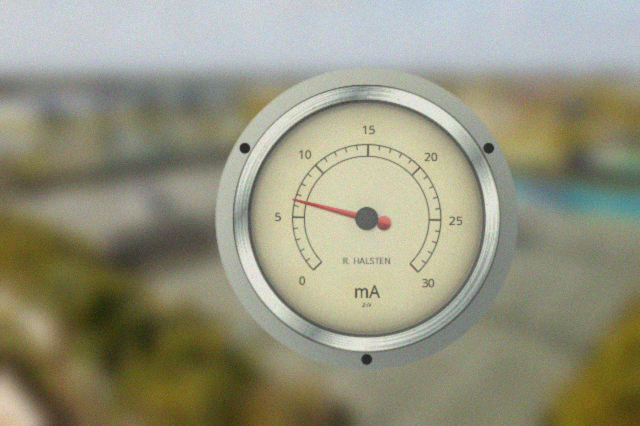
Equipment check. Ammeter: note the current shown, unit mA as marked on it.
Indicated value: 6.5 mA
